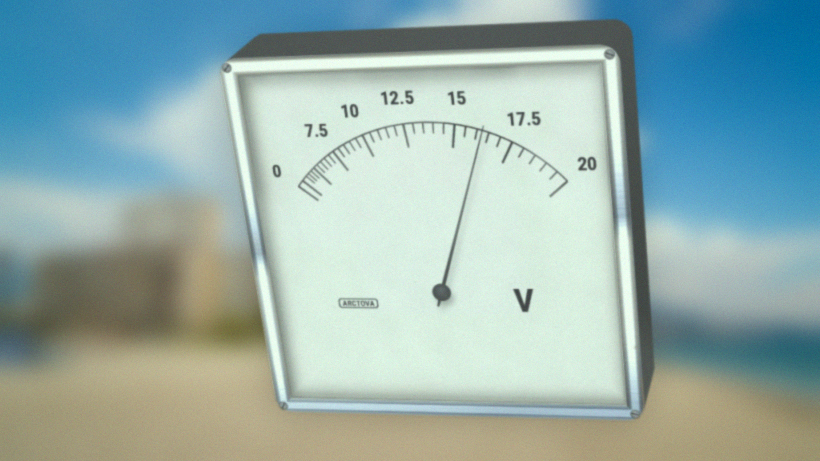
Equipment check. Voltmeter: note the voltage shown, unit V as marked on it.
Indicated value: 16.25 V
